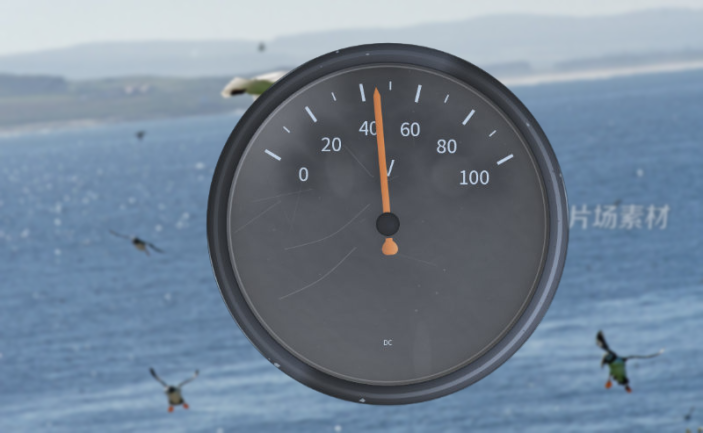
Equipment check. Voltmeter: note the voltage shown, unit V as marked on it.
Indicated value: 45 V
